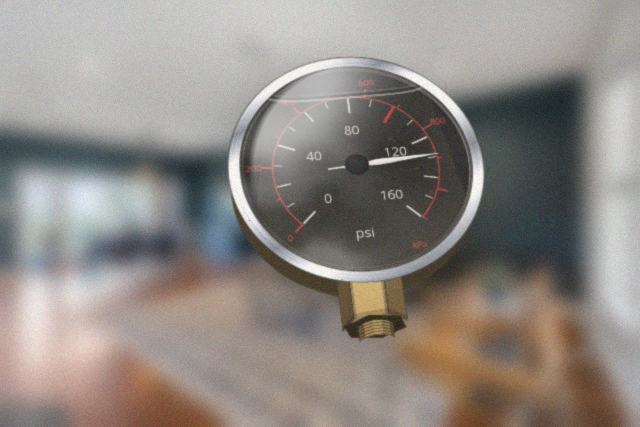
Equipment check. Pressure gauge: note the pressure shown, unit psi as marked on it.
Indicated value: 130 psi
